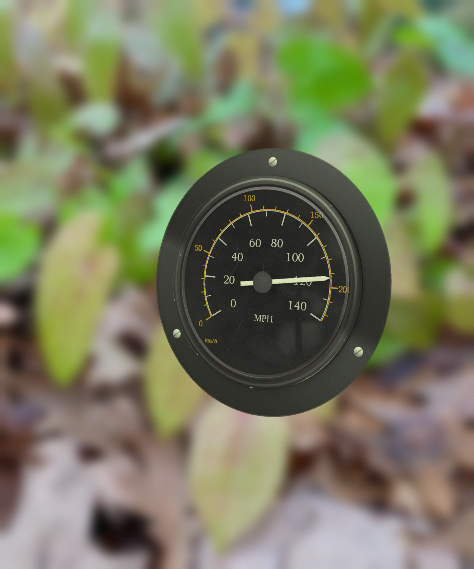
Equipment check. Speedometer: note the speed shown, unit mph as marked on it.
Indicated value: 120 mph
